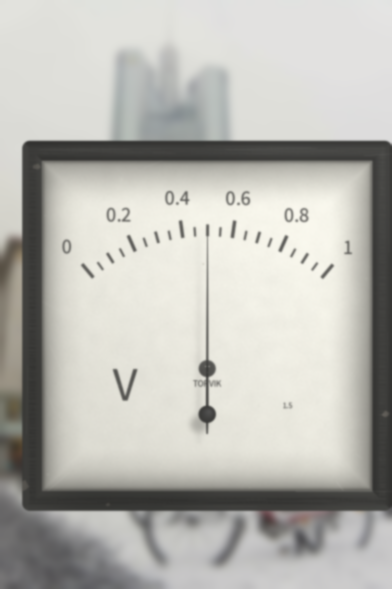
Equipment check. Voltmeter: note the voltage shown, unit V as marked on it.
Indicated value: 0.5 V
